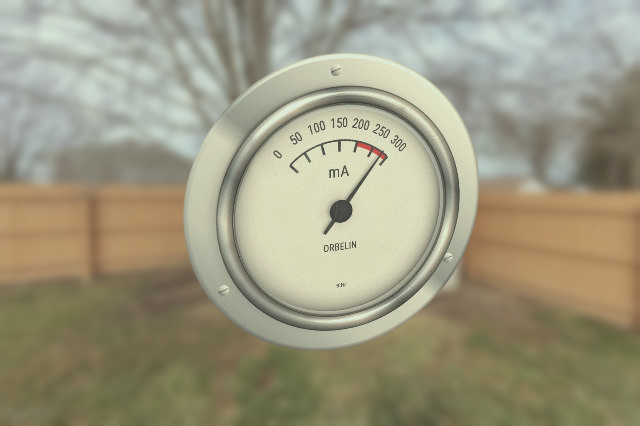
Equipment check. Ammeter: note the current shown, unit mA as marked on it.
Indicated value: 275 mA
